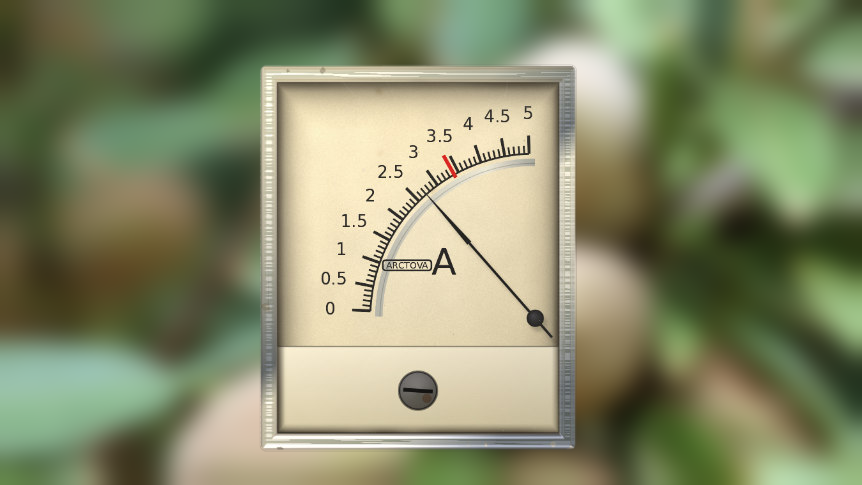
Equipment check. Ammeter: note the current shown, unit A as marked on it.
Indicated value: 2.7 A
